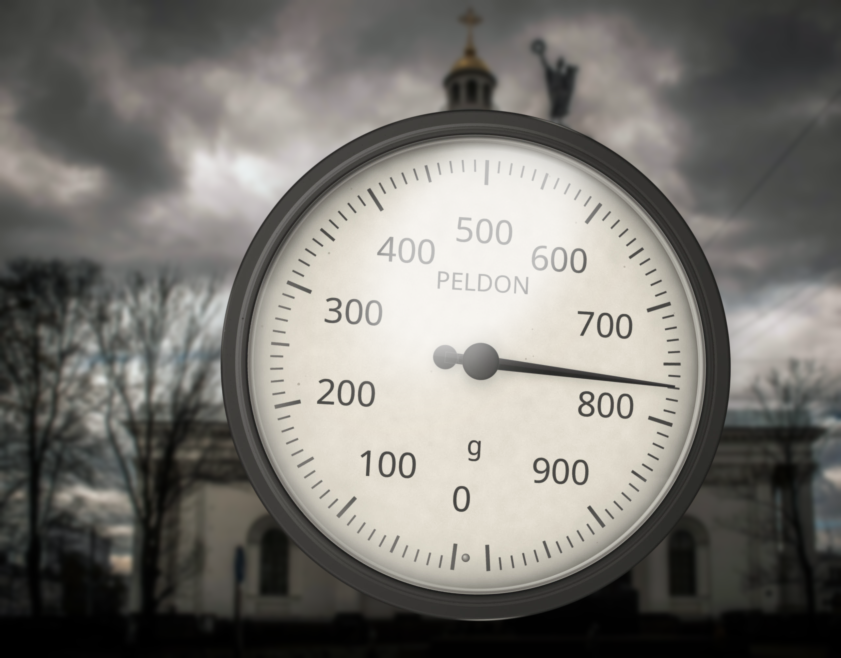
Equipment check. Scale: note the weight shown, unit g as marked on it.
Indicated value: 770 g
